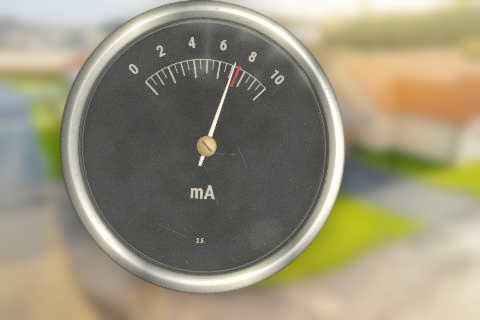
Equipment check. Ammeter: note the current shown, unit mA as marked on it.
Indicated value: 7 mA
